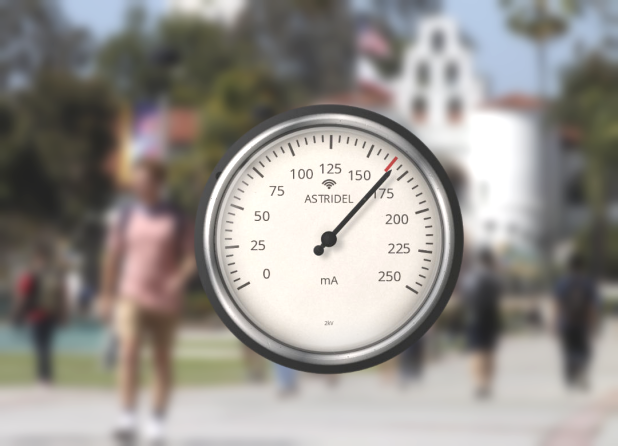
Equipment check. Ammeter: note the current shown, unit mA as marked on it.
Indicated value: 167.5 mA
